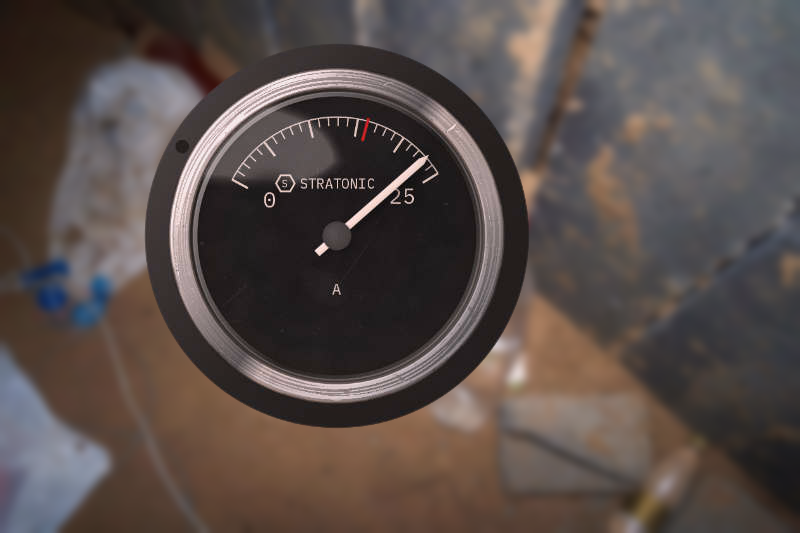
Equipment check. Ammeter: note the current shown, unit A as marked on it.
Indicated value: 23 A
